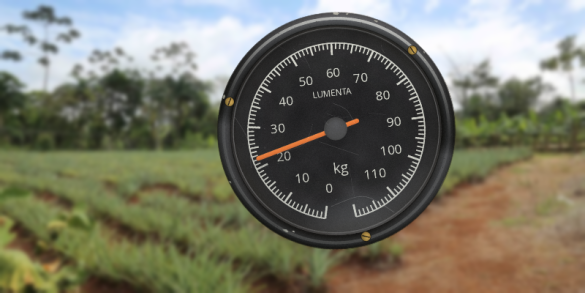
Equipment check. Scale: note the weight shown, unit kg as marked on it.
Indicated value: 22 kg
